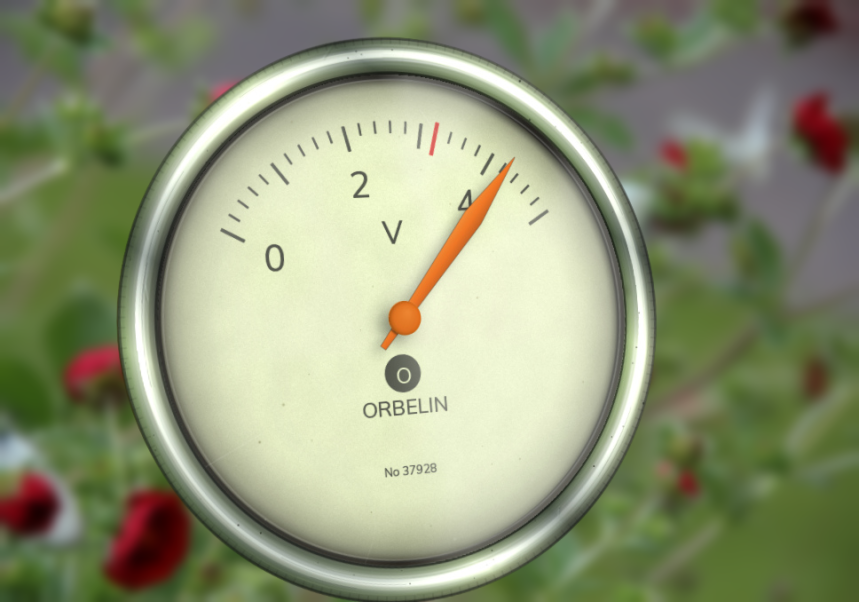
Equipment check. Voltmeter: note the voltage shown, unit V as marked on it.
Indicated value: 4.2 V
